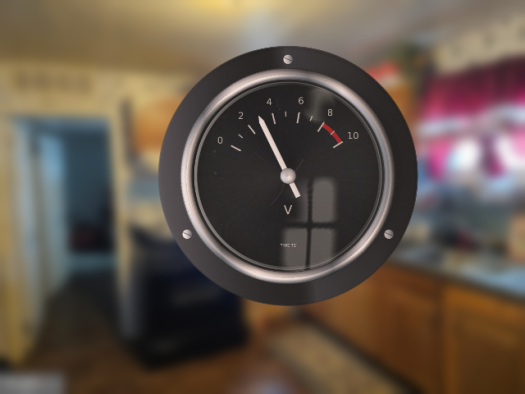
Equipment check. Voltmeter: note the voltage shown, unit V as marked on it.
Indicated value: 3 V
